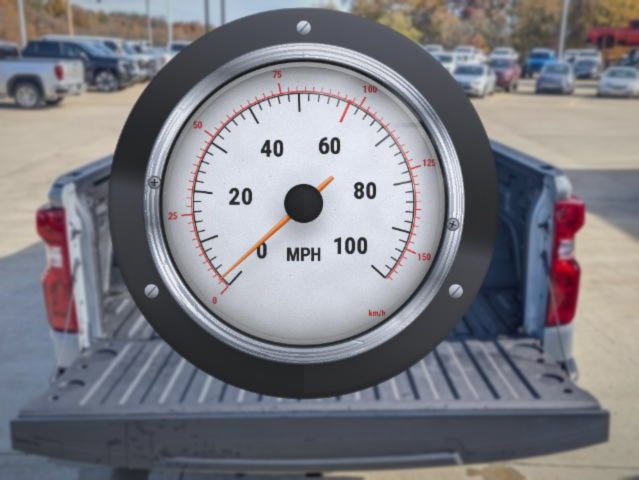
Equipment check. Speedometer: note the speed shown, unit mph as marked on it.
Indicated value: 2 mph
